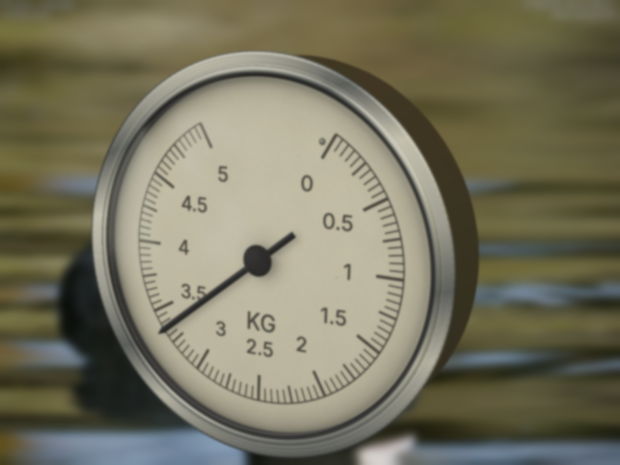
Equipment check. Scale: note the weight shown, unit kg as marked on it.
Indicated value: 3.35 kg
